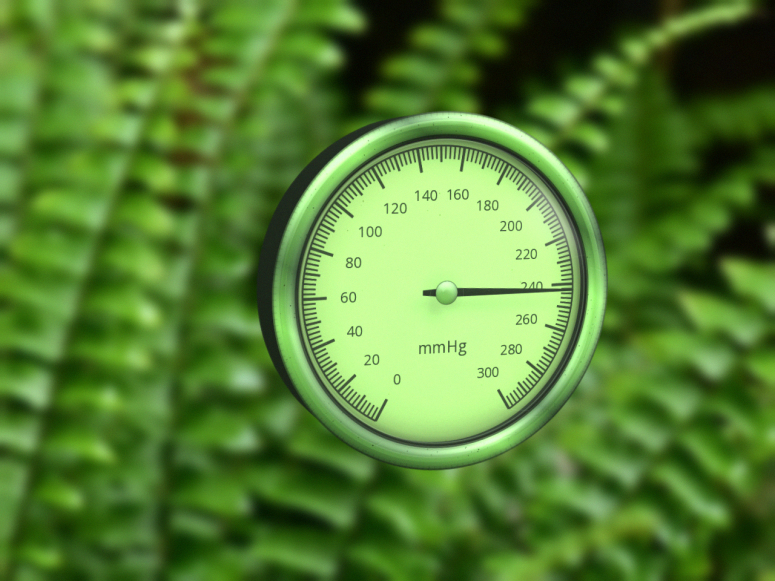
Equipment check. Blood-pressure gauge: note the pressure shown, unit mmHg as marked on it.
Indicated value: 242 mmHg
